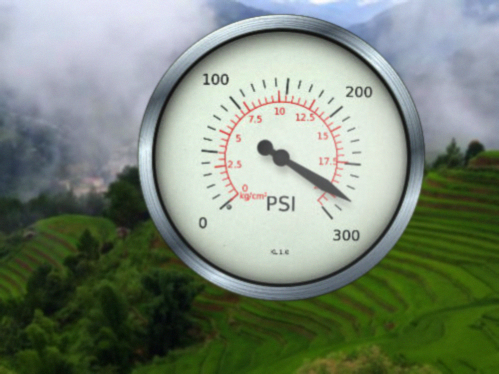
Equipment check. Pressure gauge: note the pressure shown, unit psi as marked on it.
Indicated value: 280 psi
